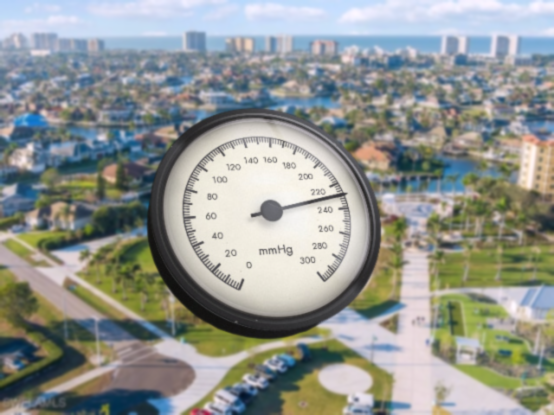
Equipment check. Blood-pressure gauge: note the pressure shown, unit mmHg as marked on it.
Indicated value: 230 mmHg
